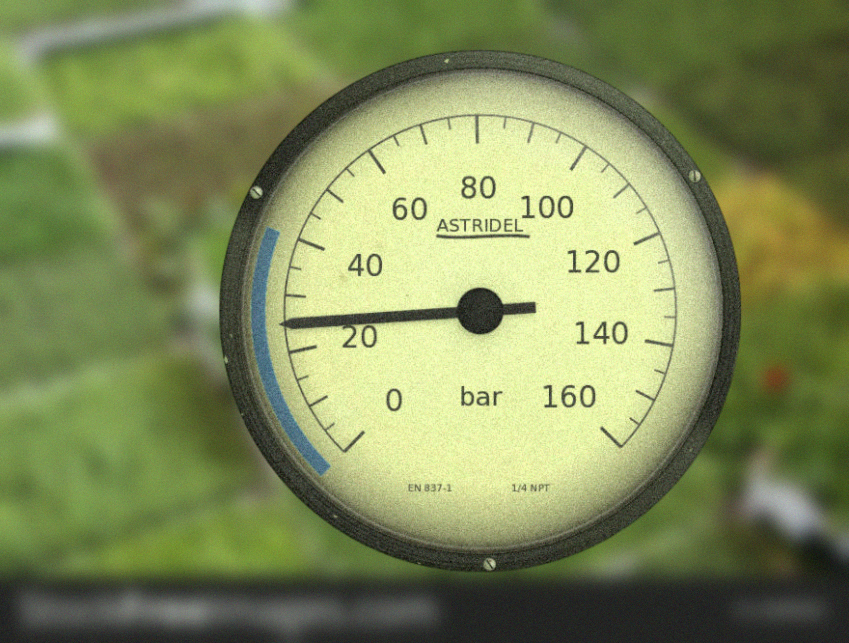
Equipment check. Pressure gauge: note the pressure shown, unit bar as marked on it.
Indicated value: 25 bar
